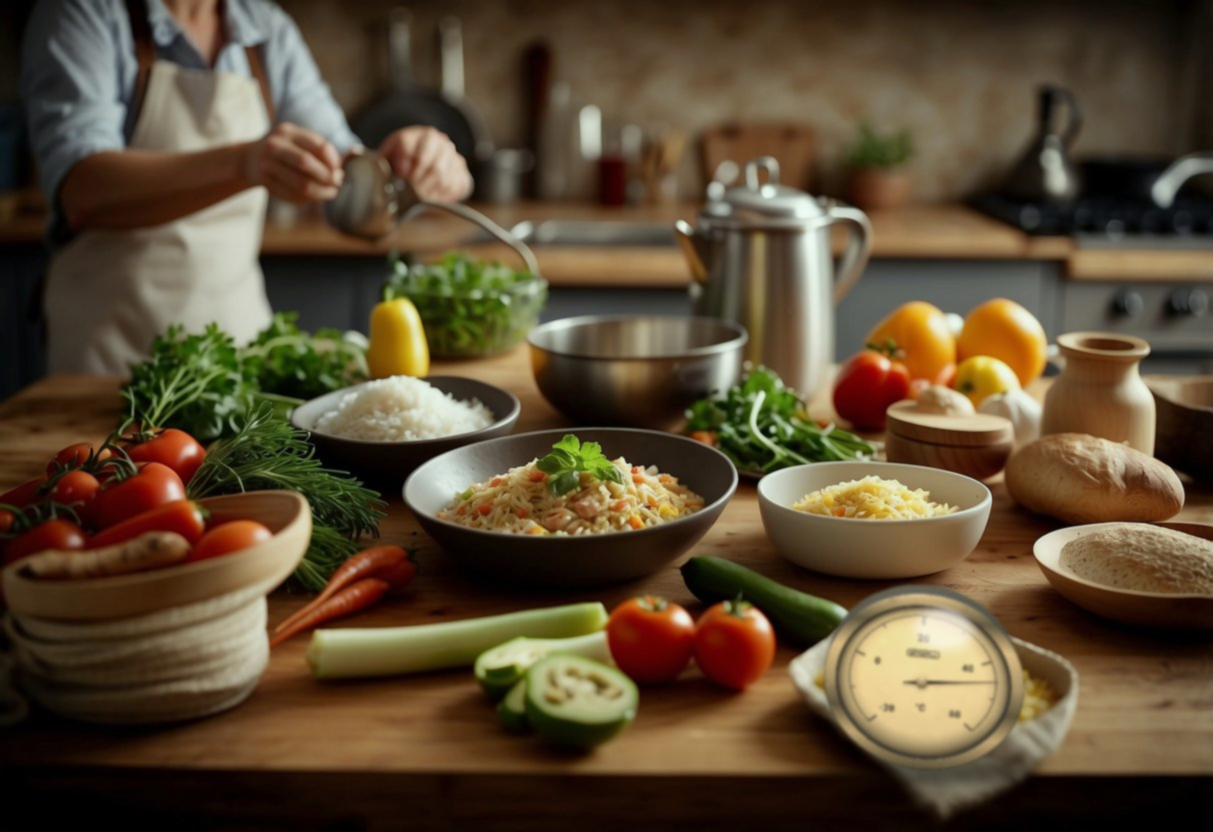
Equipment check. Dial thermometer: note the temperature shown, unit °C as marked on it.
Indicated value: 45 °C
